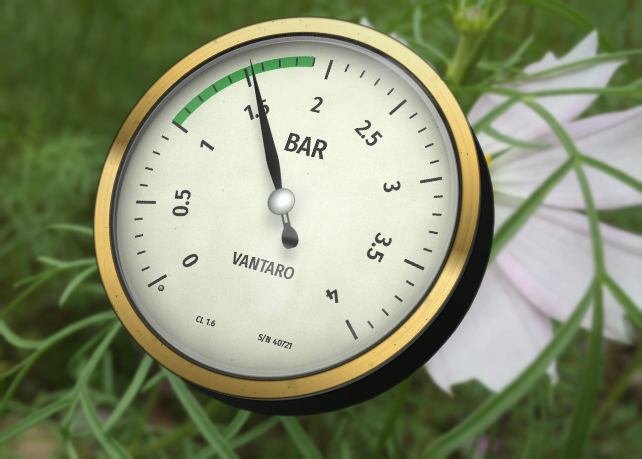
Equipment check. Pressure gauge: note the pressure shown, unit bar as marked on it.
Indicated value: 1.55 bar
